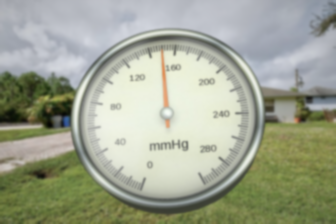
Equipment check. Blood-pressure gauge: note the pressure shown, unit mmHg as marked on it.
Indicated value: 150 mmHg
